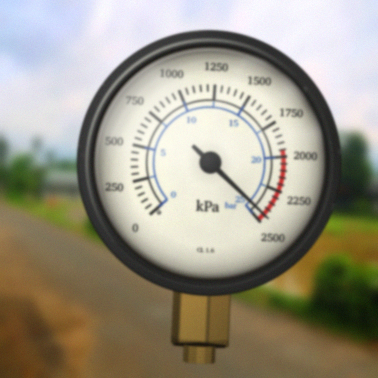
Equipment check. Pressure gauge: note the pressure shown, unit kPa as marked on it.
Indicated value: 2450 kPa
